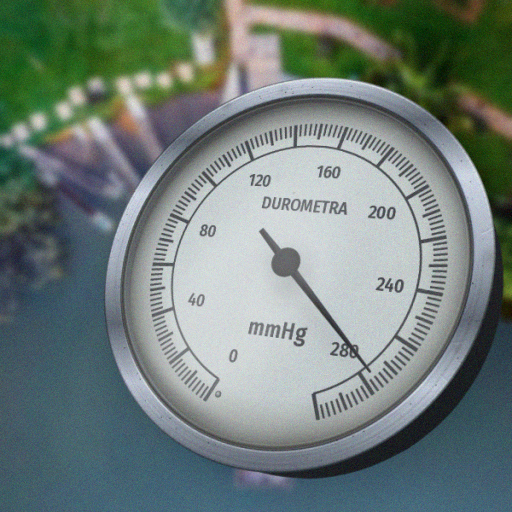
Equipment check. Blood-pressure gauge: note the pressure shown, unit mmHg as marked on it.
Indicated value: 276 mmHg
